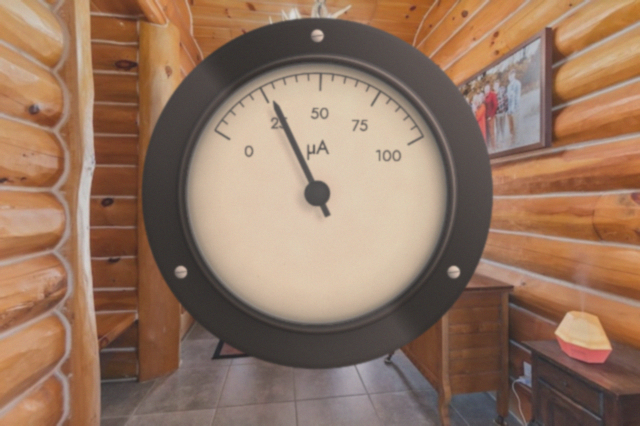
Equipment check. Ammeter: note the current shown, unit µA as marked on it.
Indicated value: 27.5 µA
